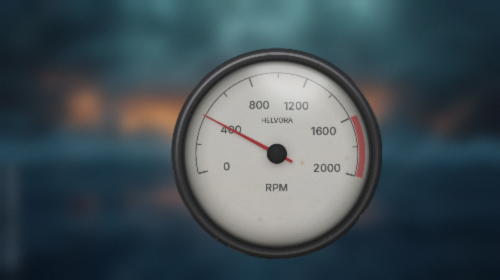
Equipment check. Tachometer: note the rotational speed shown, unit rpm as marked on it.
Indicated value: 400 rpm
